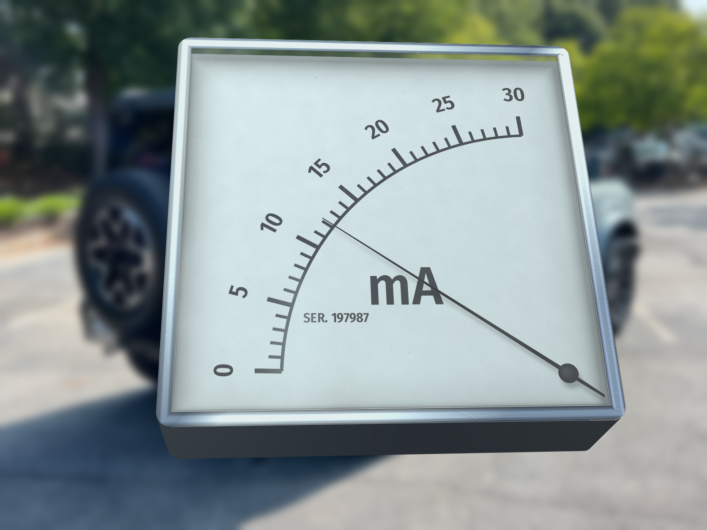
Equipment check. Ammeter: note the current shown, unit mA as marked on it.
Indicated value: 12 mA
